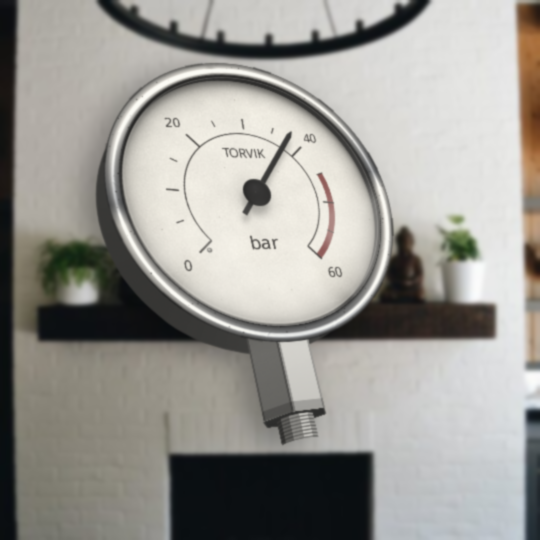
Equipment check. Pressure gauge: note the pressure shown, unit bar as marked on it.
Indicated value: 37.5 bar
